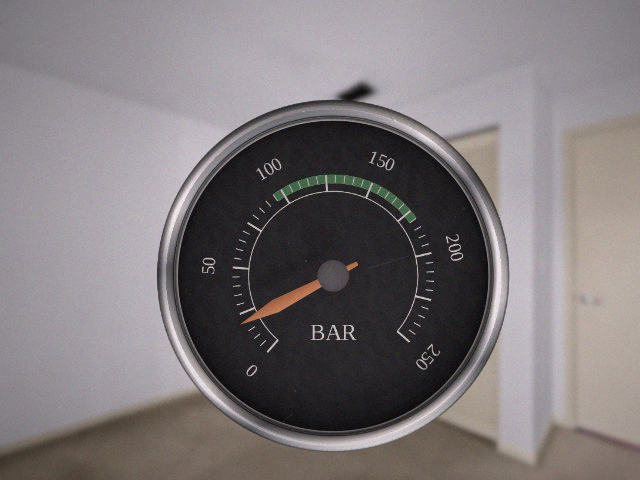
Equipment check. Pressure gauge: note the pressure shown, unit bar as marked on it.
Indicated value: 20 bar
